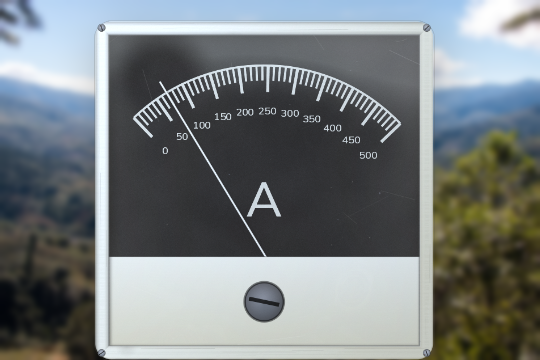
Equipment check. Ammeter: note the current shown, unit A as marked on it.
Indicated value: 70 A
